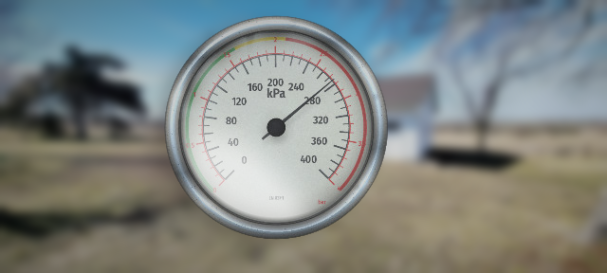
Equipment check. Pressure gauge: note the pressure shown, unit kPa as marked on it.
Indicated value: 275 kPa
